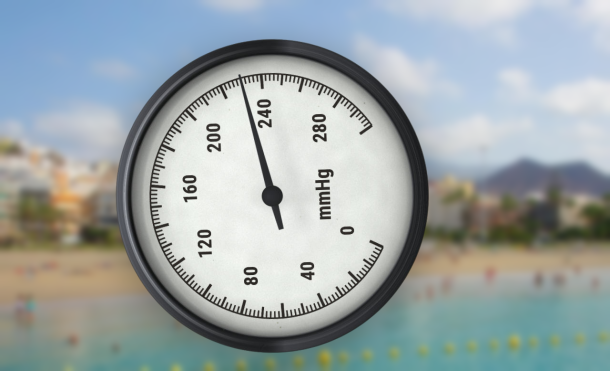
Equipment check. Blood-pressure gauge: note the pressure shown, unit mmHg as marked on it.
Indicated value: 230 mmHg
